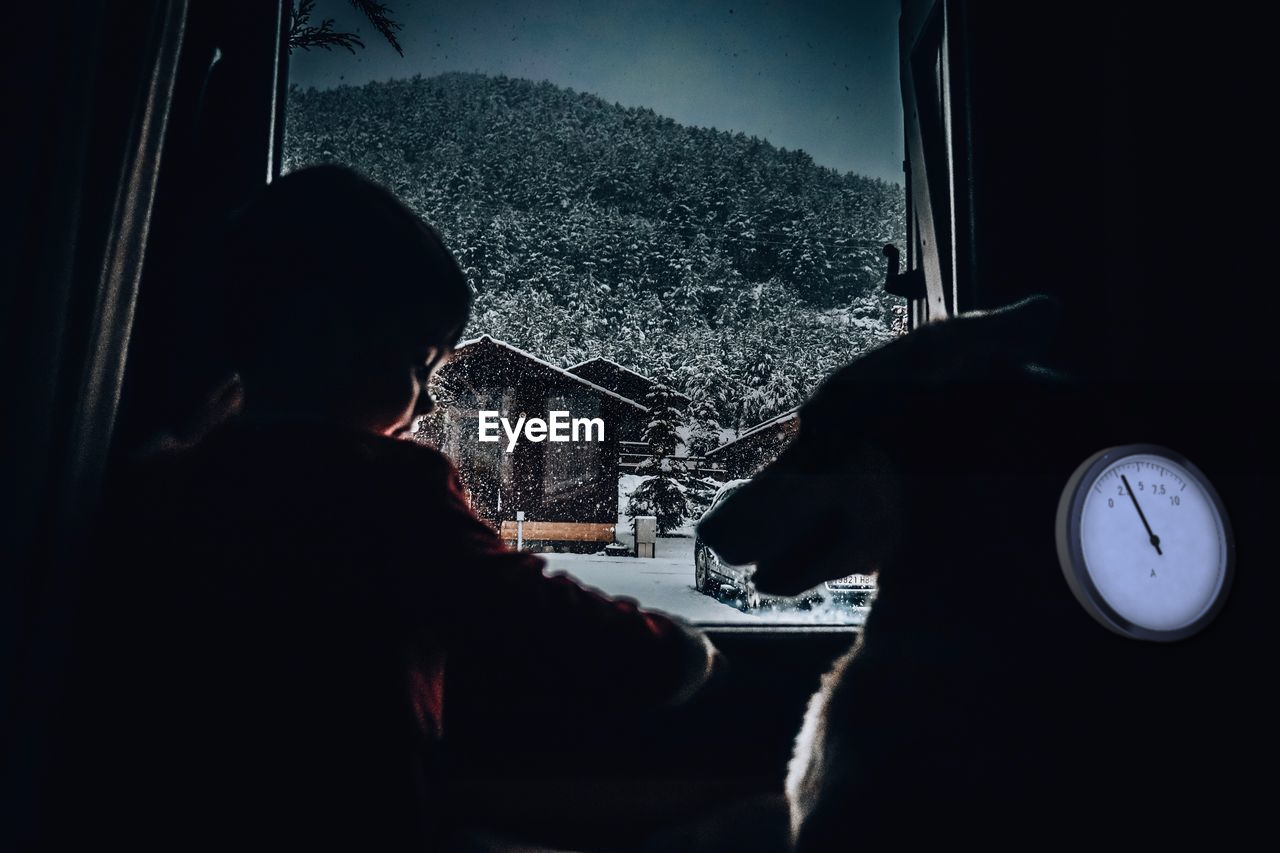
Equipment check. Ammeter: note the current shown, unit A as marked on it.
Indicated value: 2.5 A
